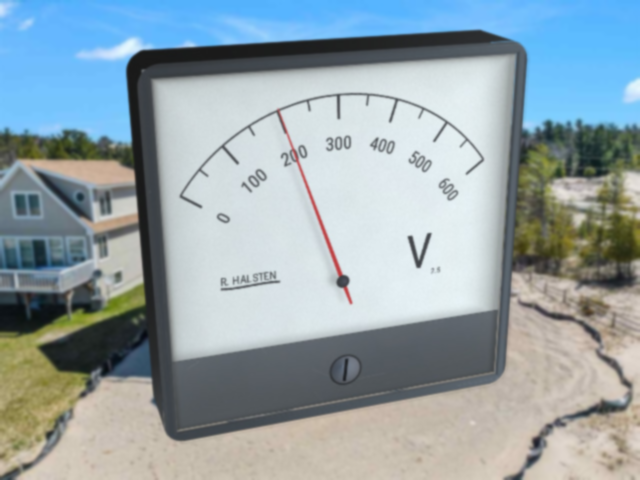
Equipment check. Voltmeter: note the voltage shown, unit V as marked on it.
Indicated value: 200 V
